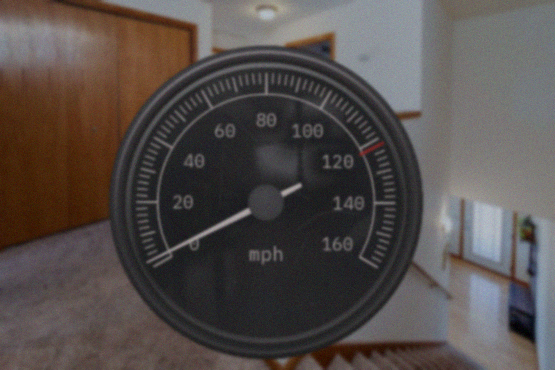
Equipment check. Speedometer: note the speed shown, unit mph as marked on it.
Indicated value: 2 mph
